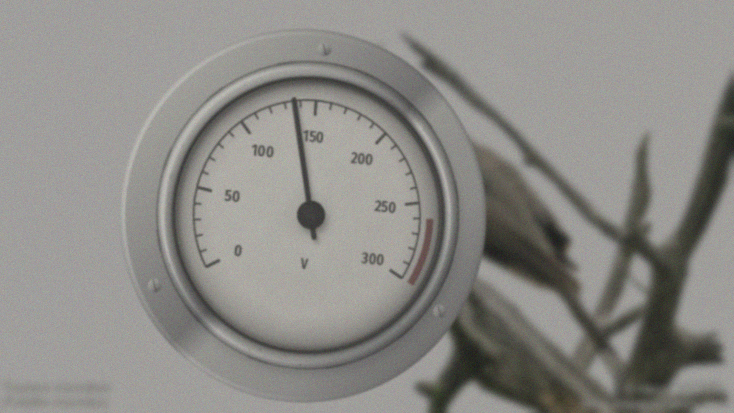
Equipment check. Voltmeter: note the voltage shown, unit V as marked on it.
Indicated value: 135 V
